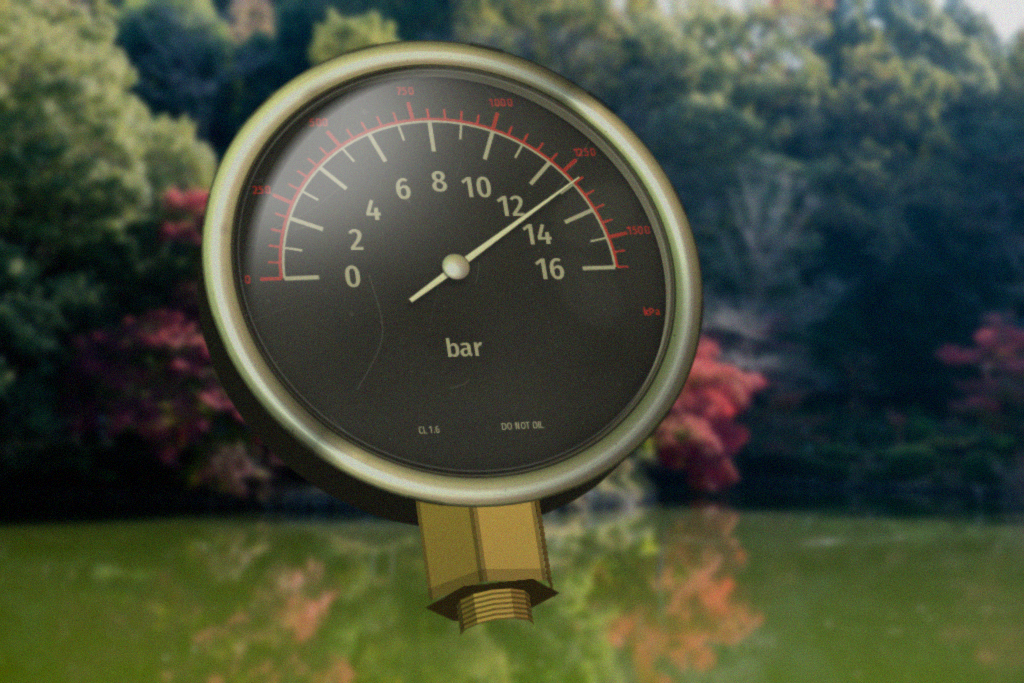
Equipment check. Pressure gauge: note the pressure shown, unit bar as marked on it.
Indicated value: 13 bar
